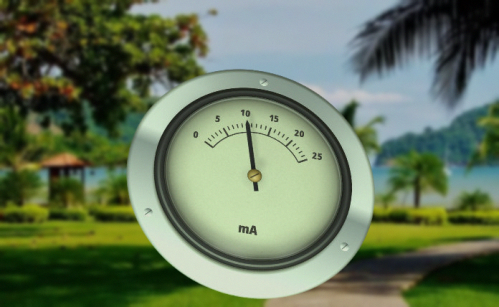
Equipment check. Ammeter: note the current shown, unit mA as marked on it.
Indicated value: 10 mA
